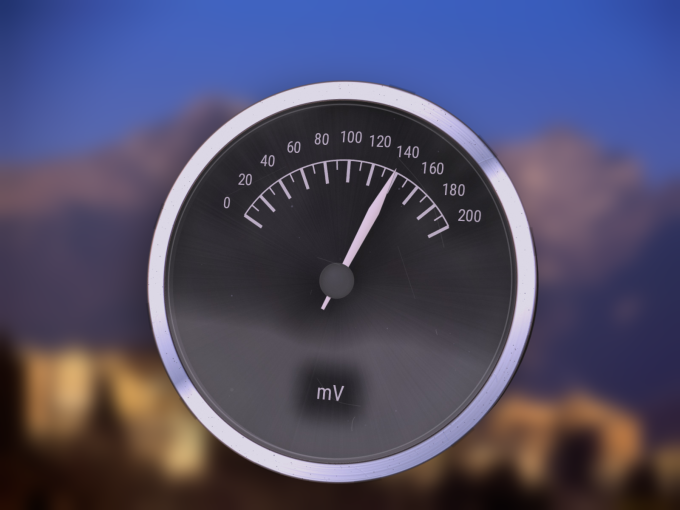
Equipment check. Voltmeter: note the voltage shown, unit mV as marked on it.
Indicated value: 140 mV
